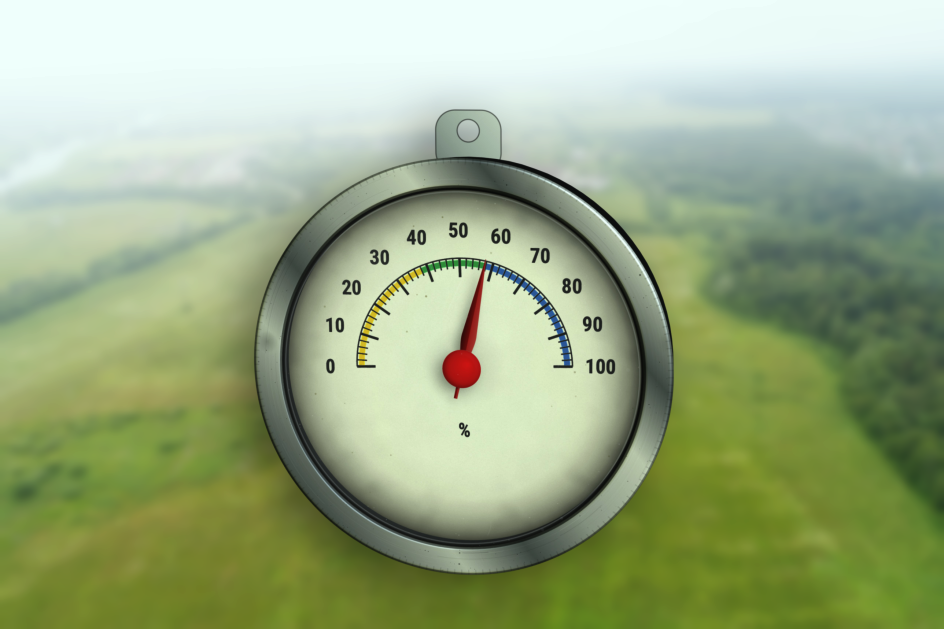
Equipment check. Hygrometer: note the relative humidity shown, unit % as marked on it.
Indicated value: 58 %
